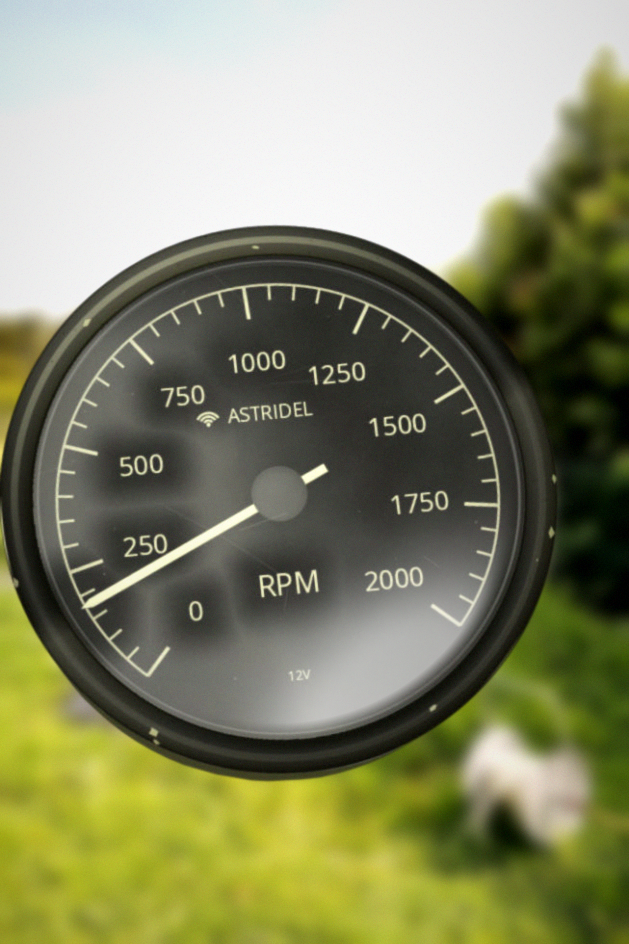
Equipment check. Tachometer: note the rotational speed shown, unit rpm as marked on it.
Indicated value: 175 rpm
